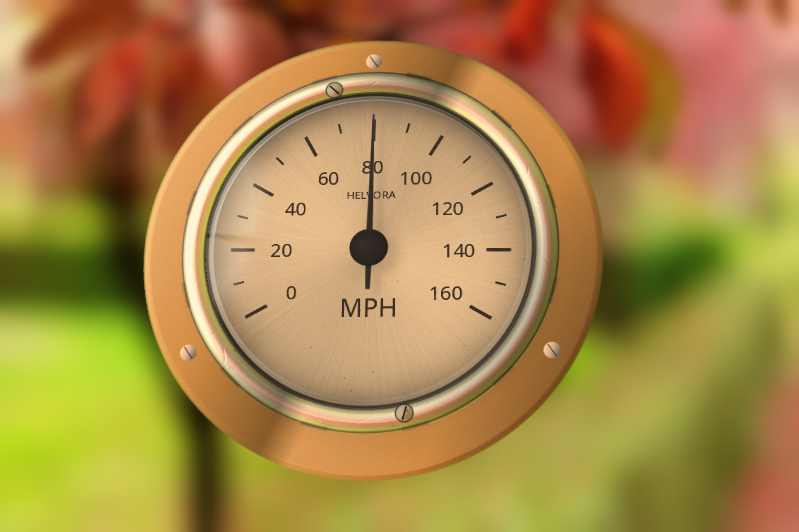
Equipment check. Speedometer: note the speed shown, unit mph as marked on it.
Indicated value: 80 mph
